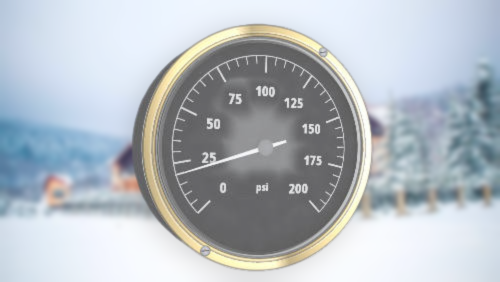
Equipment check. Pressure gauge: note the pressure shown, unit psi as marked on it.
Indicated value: 20 psi
